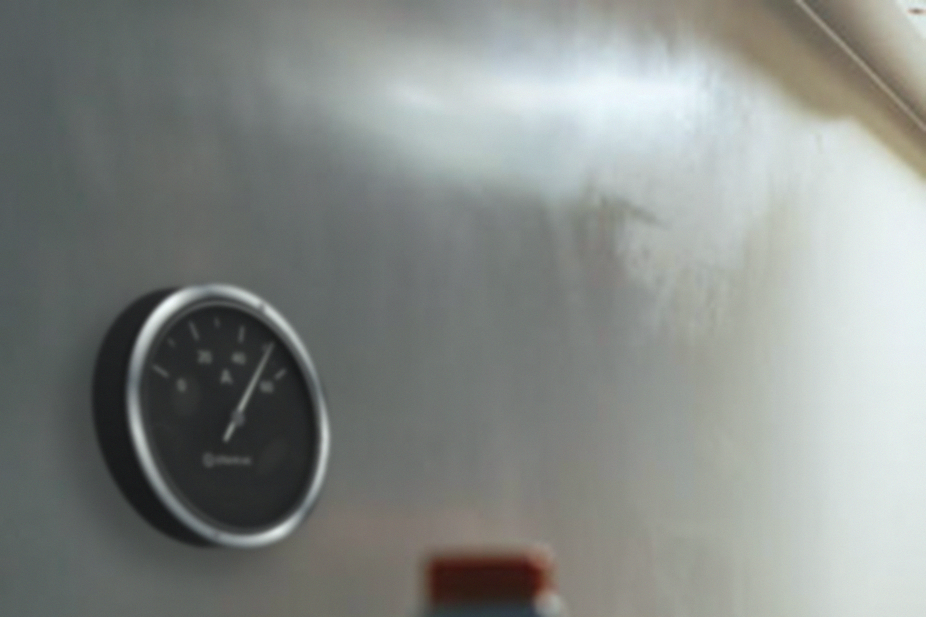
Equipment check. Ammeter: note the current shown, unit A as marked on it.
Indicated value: 50 A
